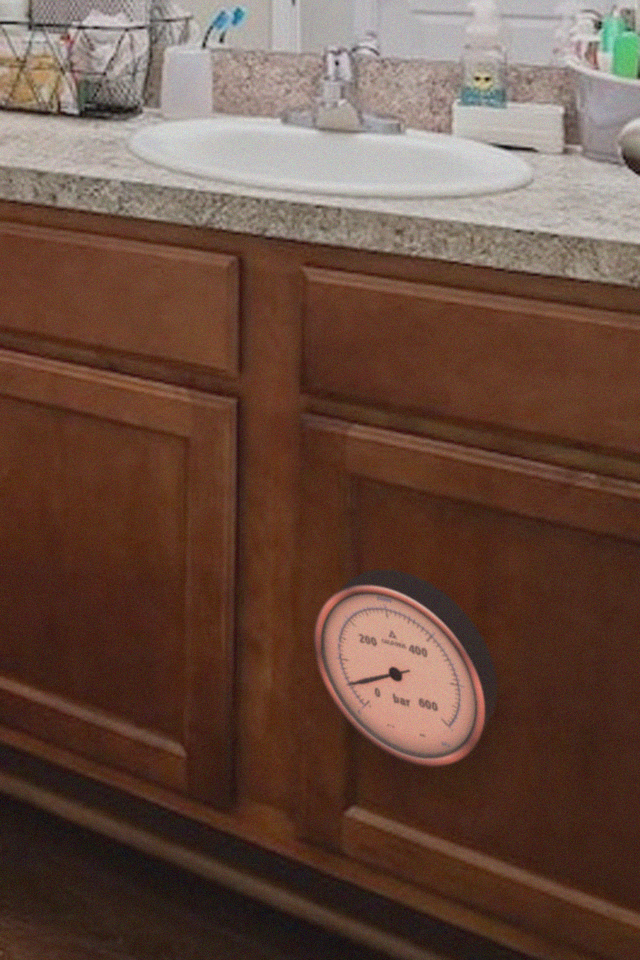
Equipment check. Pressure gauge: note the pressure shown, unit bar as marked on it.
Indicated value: 50 bar
